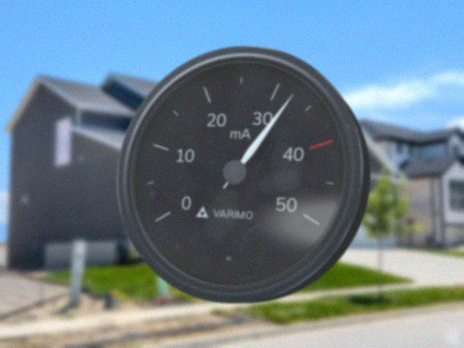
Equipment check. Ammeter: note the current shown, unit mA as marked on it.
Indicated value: 32.5 mA
